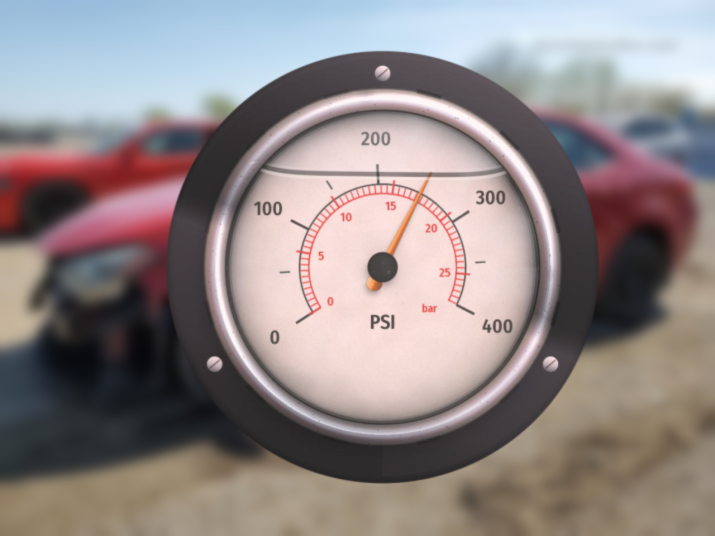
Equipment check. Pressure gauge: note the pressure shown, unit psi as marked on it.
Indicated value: 250 psi
